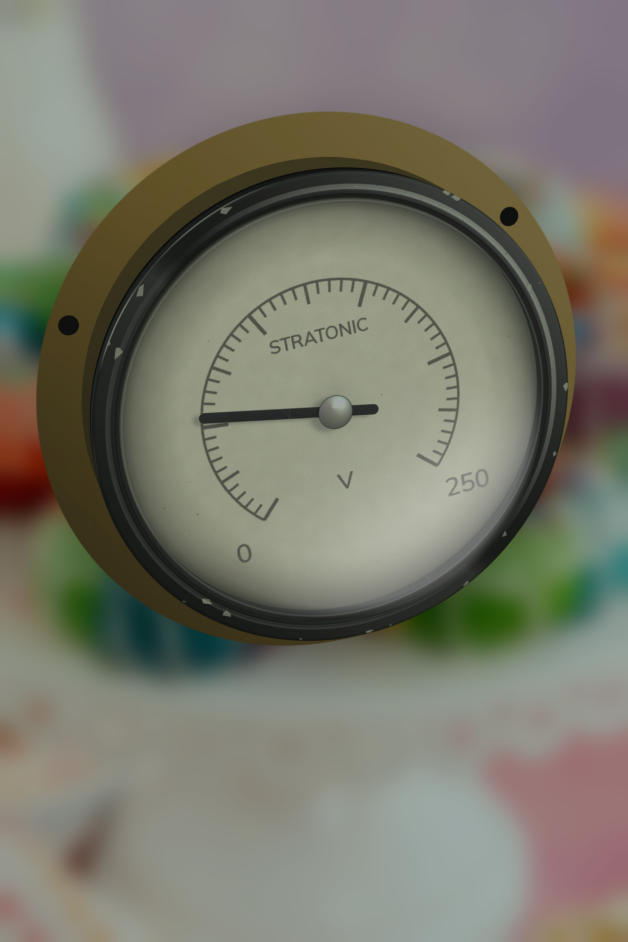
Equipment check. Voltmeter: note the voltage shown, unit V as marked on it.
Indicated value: 55 V
